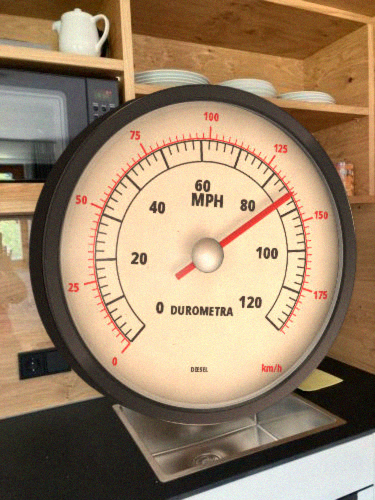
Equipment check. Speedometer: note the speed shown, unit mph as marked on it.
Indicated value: 86 mph
